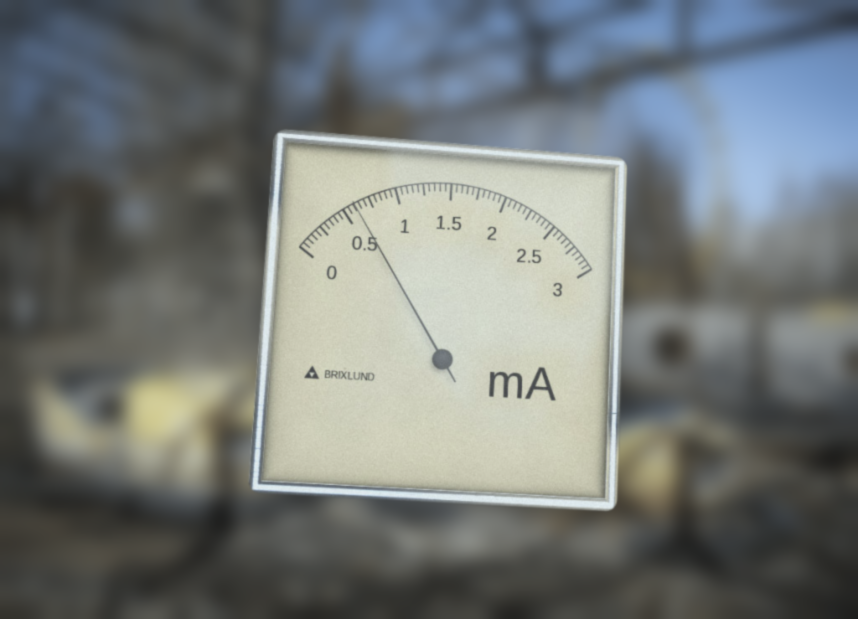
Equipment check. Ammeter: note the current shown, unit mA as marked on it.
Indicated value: 0.6 mA
